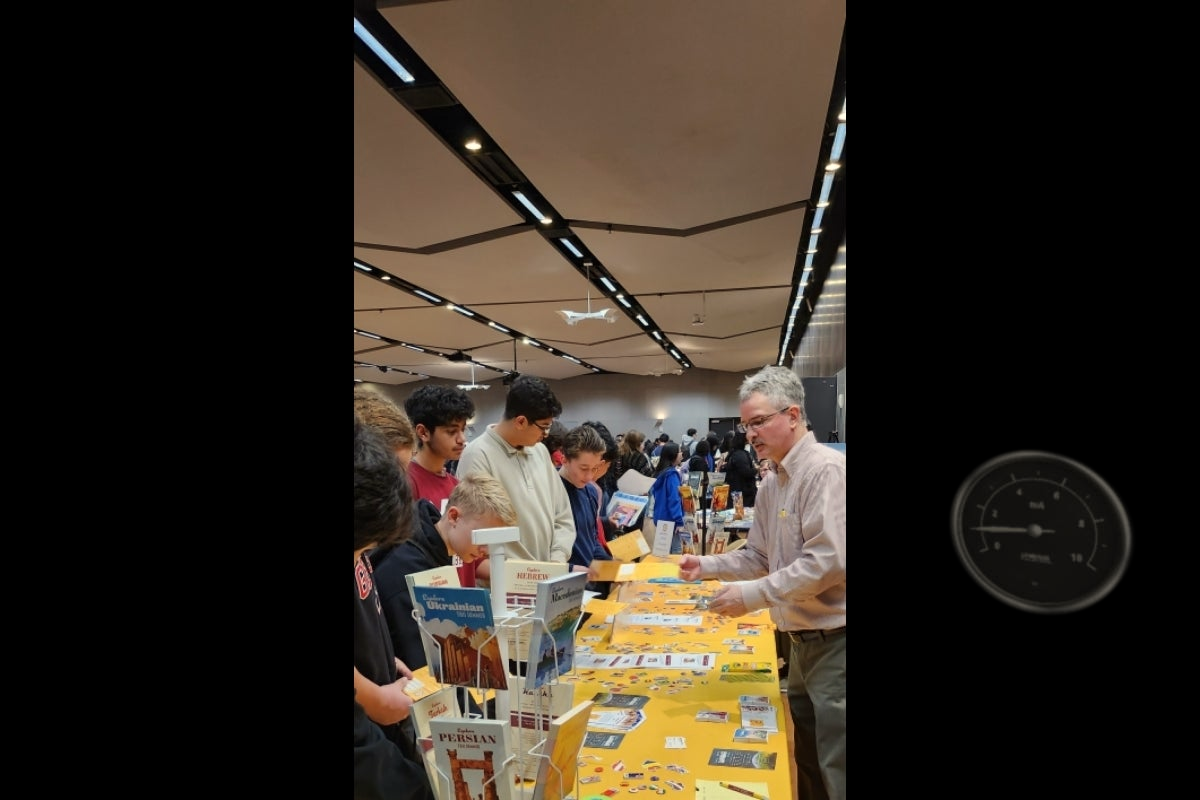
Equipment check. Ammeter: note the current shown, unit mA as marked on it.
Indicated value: 1 mA
